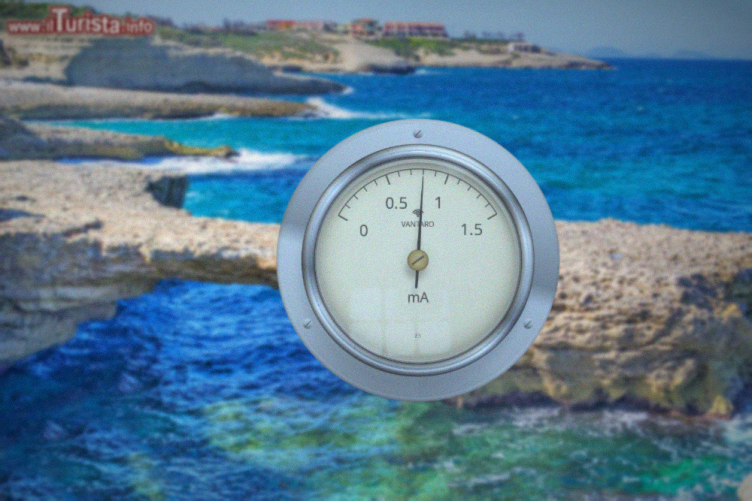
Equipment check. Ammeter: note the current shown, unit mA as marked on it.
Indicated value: 0.8 mA
